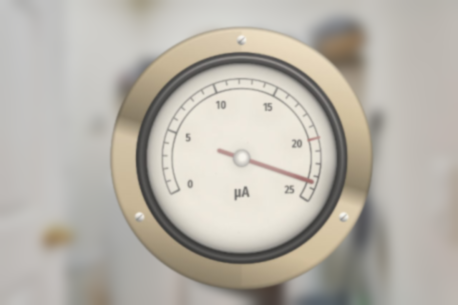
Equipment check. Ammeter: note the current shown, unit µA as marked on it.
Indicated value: 23.5 µA
